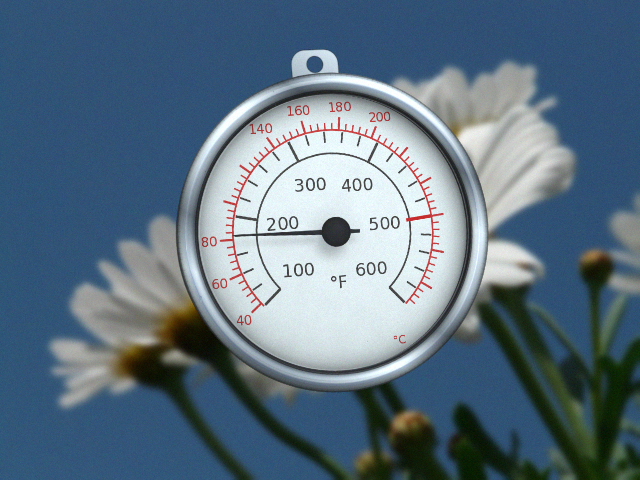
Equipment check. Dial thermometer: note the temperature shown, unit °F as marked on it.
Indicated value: 180 °F
